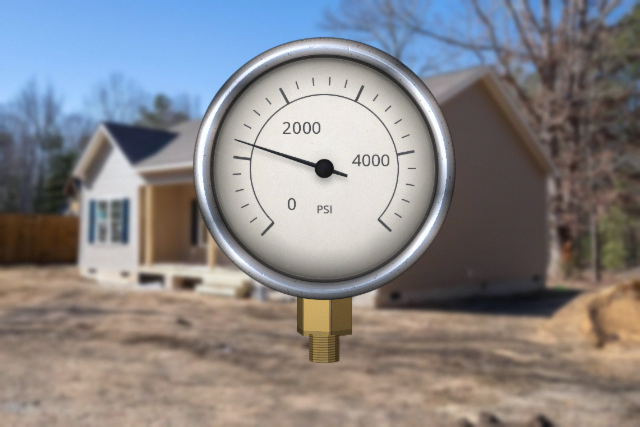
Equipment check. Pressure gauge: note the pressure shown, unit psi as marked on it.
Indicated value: 1200 psi
